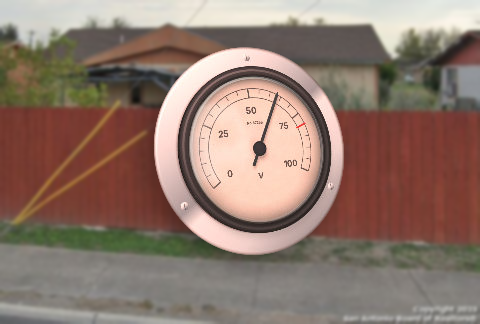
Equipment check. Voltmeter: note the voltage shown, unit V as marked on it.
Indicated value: 62.5 V
